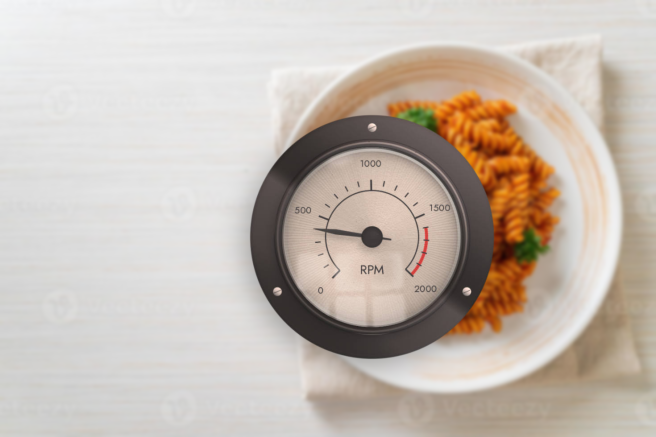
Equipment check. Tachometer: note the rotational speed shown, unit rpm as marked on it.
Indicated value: 400 rpm
